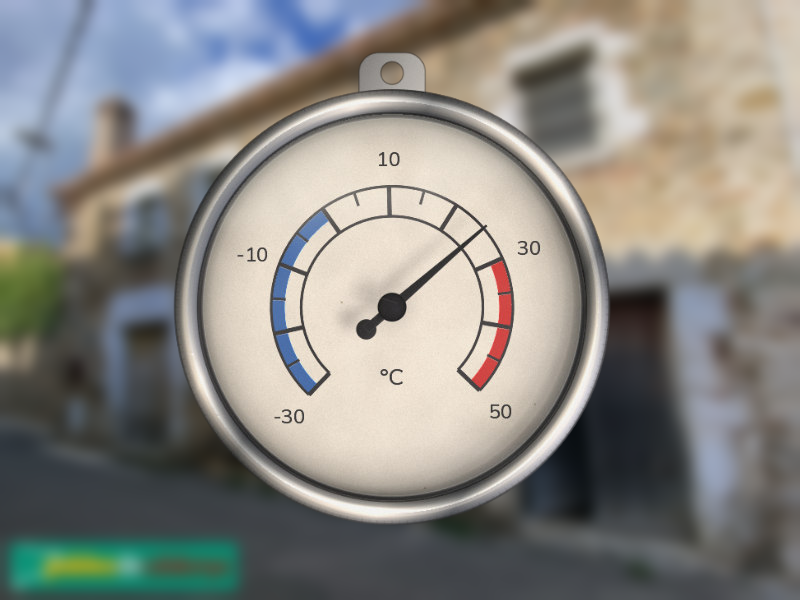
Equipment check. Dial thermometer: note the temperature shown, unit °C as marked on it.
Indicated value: 25 °C
